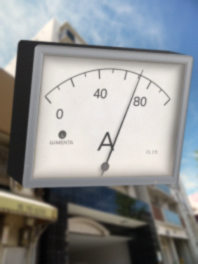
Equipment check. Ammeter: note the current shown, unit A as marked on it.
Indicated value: 70 A
